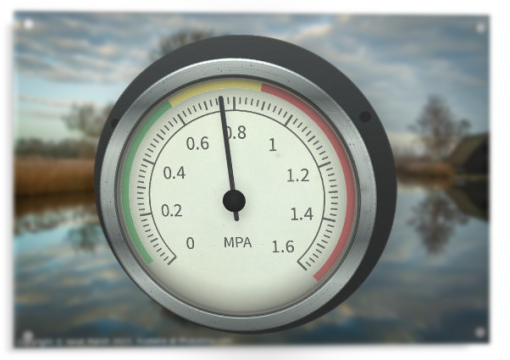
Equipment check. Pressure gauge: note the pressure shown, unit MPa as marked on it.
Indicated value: 0.76 MPa
